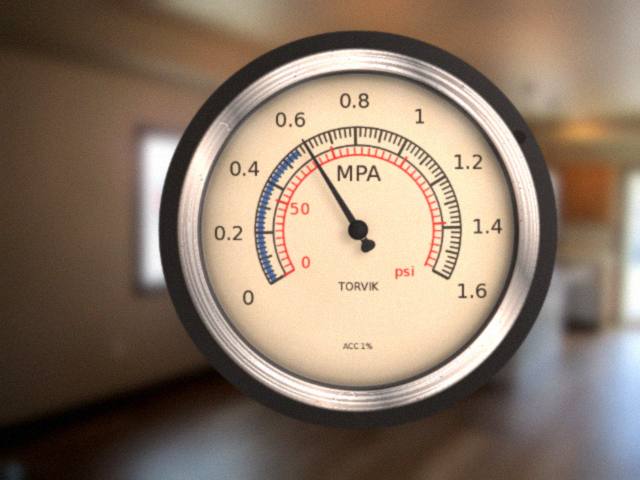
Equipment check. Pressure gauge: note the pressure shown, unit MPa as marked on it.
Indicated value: 0.6 MPa
